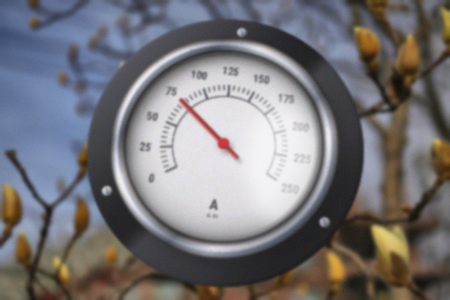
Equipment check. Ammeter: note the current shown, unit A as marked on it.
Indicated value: 75 A
